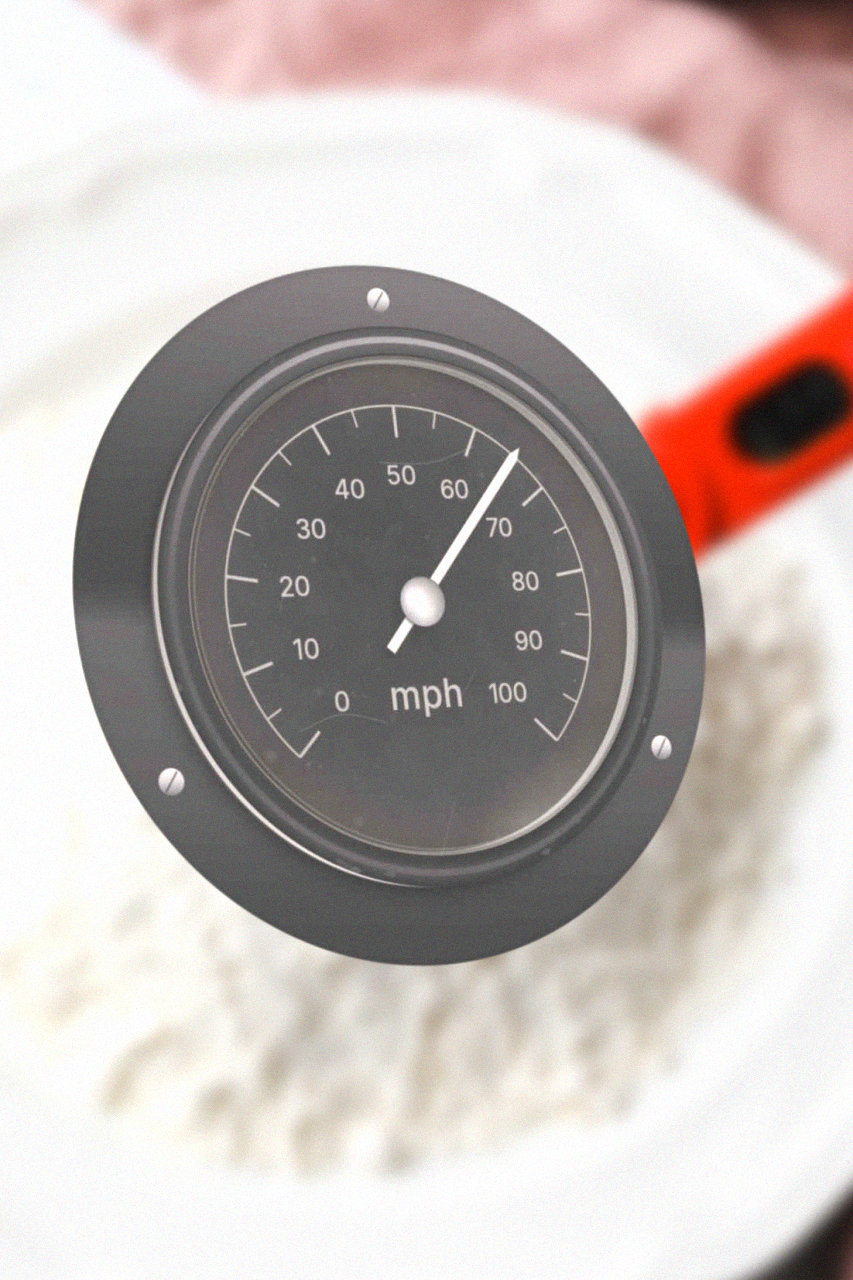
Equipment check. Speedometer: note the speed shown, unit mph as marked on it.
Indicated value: 65 mph
